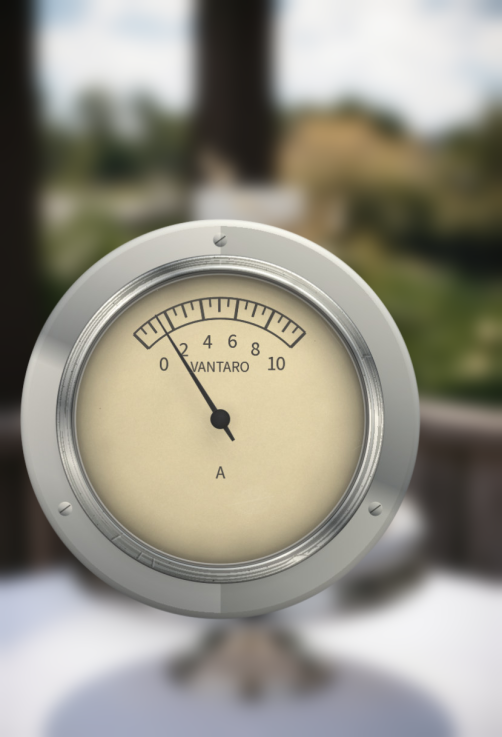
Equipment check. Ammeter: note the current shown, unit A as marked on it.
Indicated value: 1.5 A
